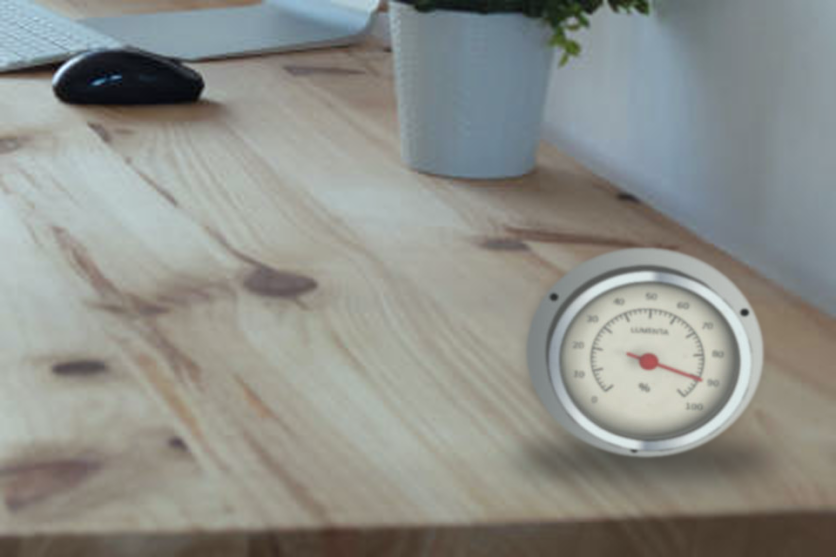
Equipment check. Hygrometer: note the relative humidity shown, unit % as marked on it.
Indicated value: 90 %
